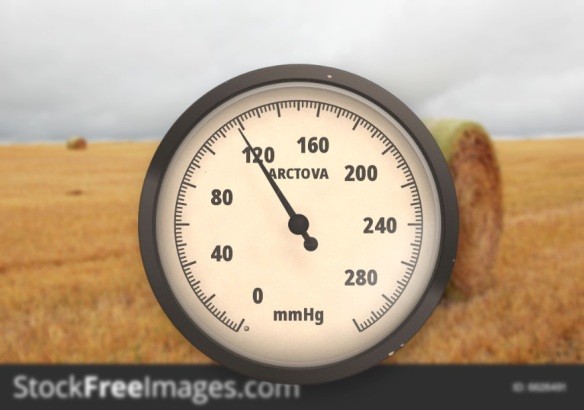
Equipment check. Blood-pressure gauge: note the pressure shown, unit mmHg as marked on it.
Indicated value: 118 mmHg
